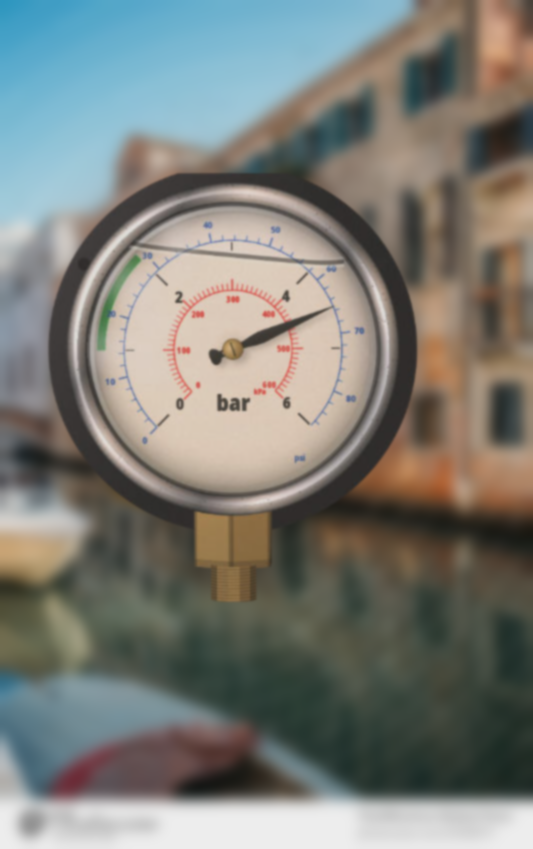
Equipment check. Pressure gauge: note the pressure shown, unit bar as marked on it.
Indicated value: 4.5 bar
